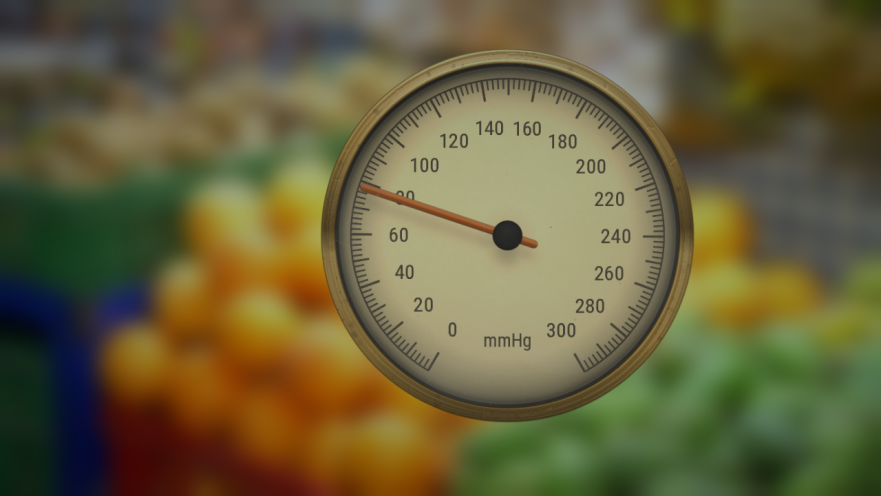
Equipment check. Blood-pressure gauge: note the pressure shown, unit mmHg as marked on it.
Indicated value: 78 mmHg
